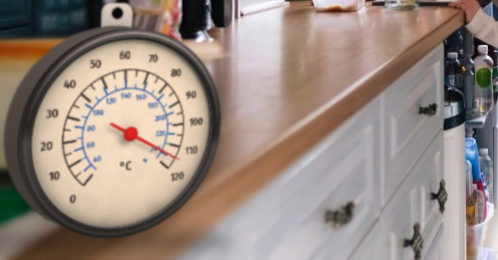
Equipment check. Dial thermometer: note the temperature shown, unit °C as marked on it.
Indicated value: 115 °C
